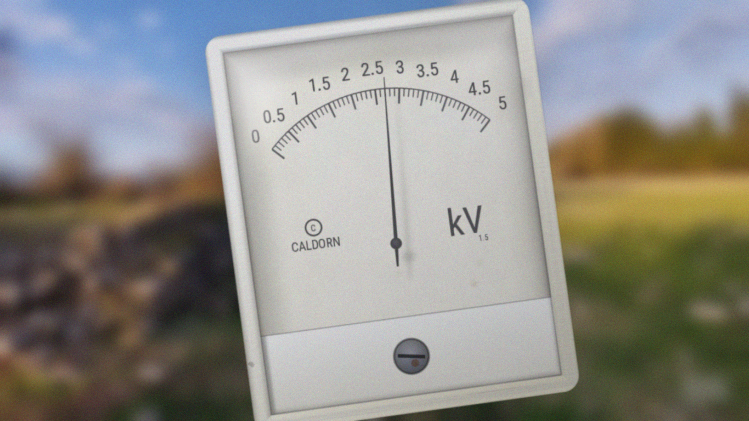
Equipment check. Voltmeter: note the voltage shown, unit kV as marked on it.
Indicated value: 2.7 kV
